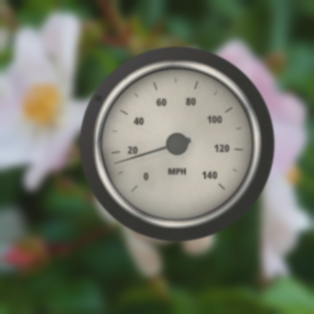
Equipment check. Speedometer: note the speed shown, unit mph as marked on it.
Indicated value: 15 mph
